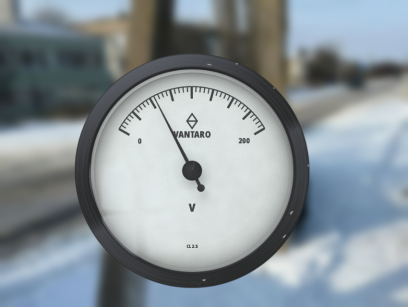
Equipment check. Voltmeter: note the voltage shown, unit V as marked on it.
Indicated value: 55 V
